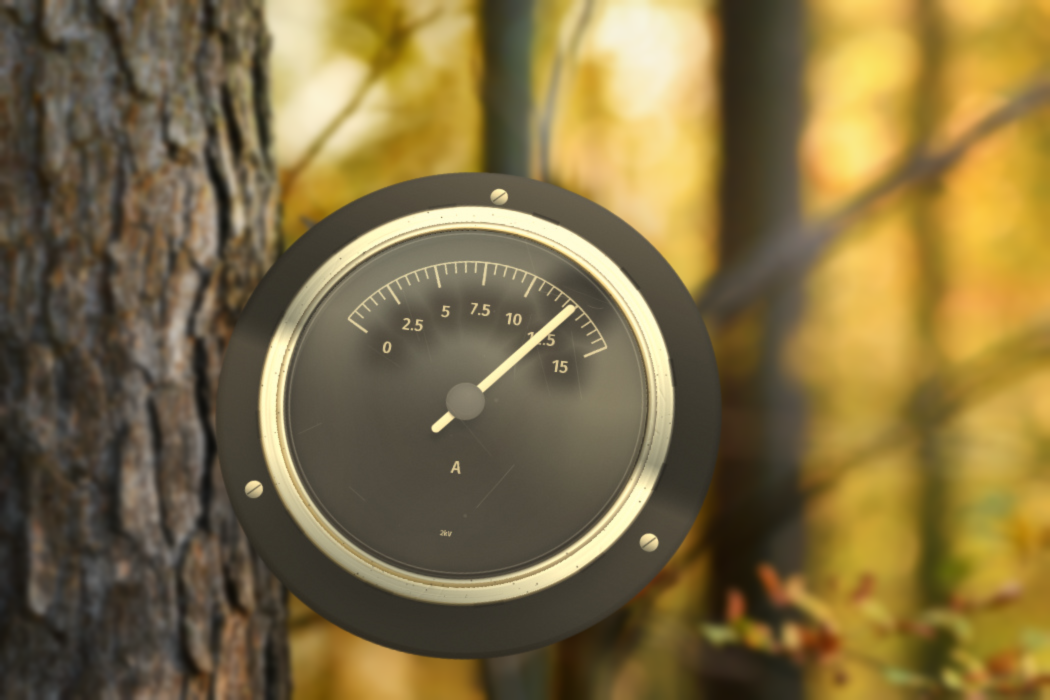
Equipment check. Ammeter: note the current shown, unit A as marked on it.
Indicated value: 12.5 A
